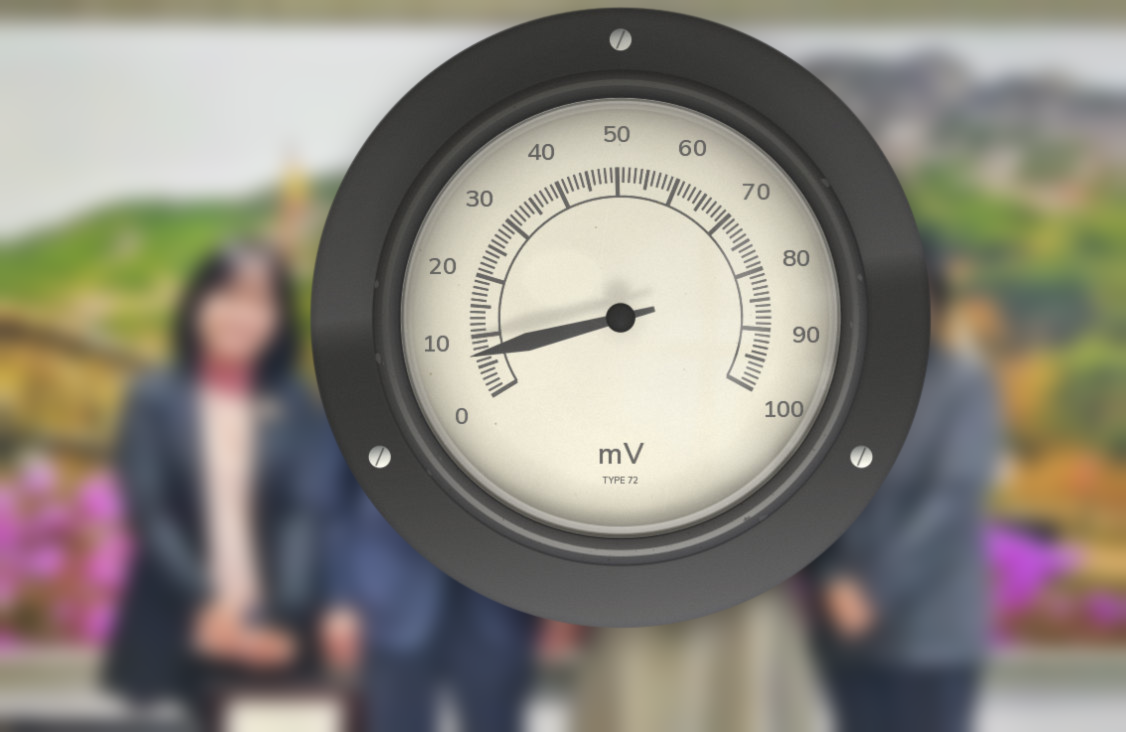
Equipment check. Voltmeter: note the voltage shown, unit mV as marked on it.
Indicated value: 7 mV
